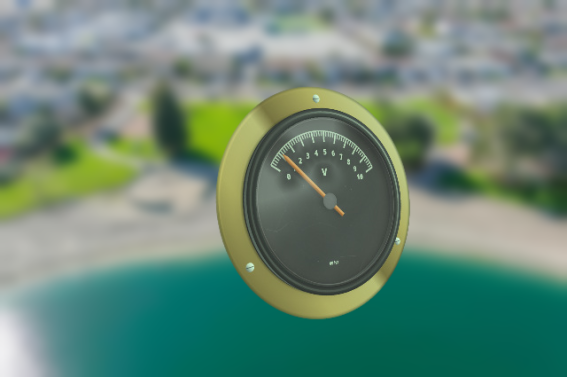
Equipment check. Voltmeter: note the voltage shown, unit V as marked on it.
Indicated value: 1 V
